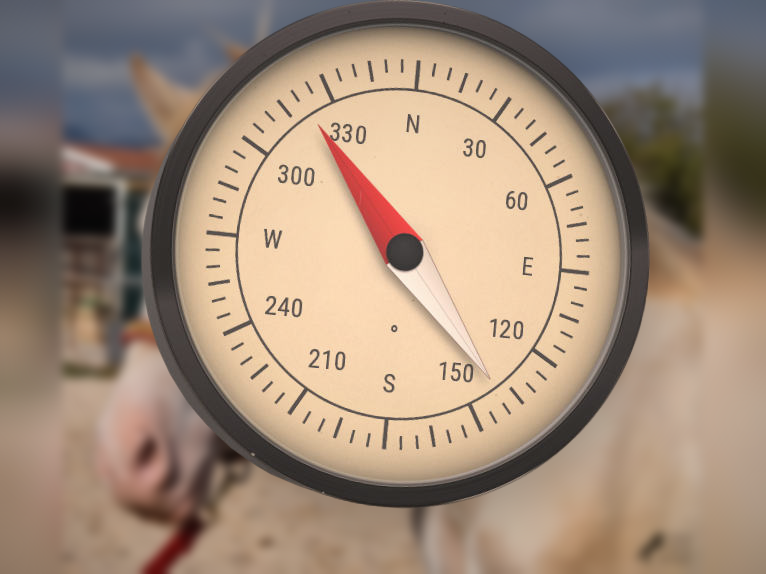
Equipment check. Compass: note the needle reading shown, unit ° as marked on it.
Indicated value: 320 °
